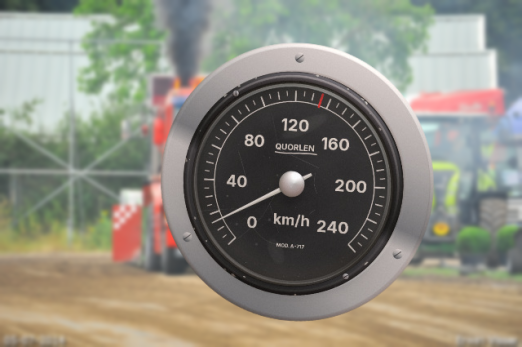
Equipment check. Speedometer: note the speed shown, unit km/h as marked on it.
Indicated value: 15 km/h
